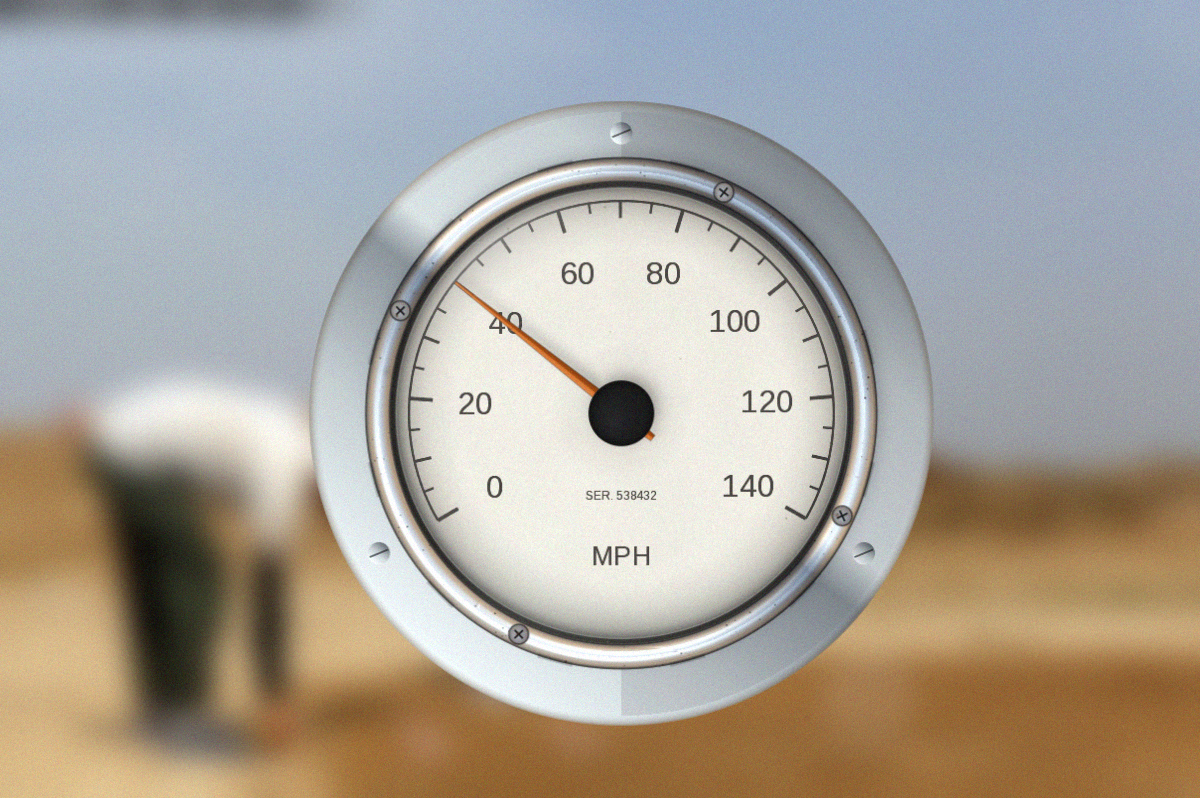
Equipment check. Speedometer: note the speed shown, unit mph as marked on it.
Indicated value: 40 mph
